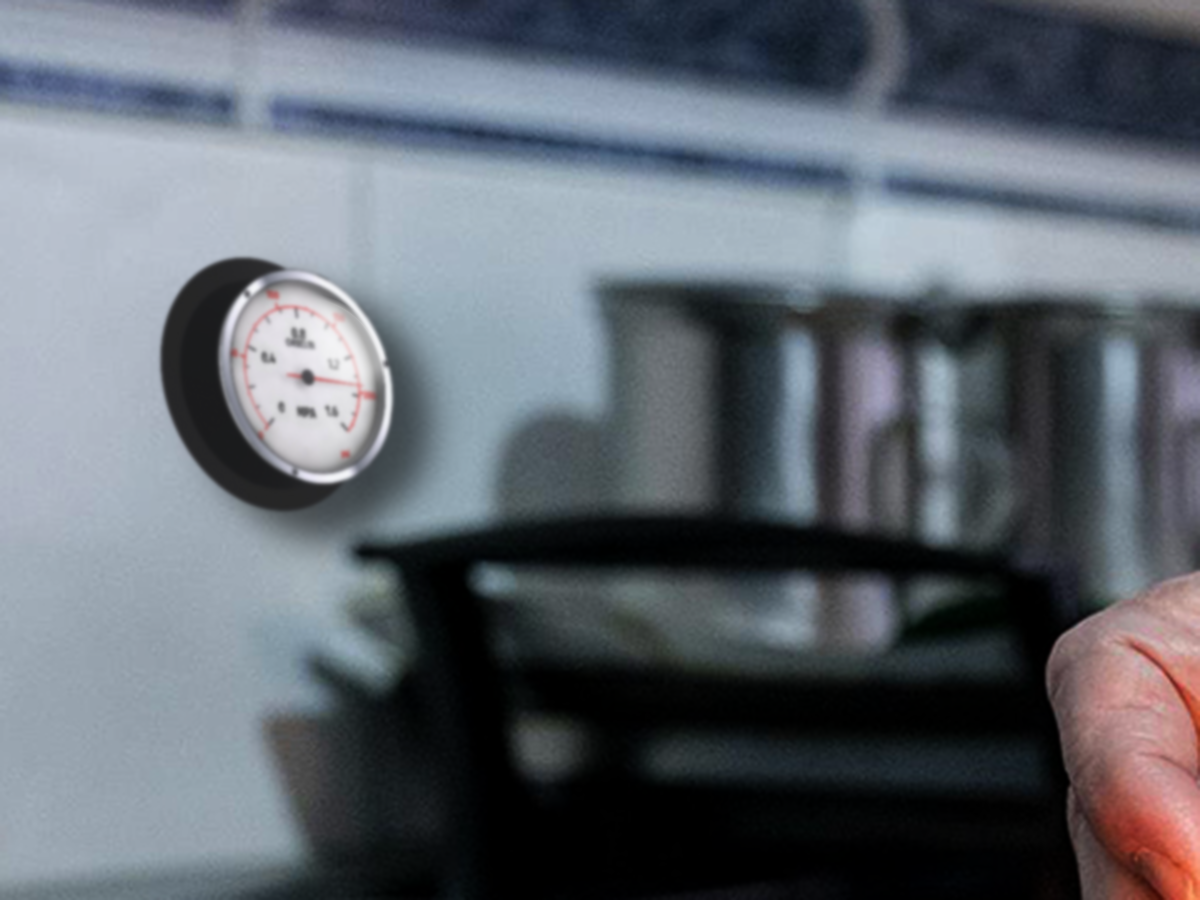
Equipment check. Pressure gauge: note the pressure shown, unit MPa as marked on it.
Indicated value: 1.35 MPa
